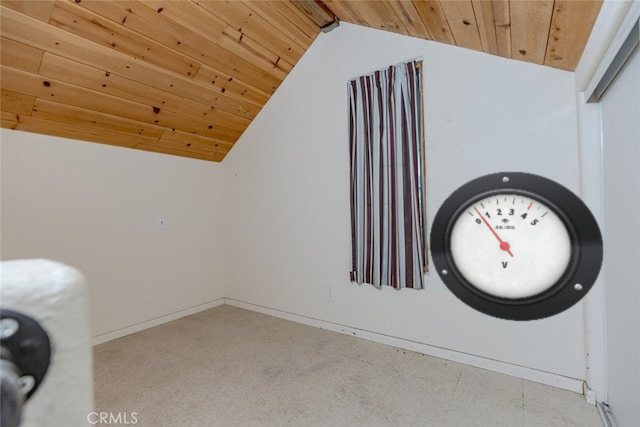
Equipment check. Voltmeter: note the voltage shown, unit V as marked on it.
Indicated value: 0.5 V
